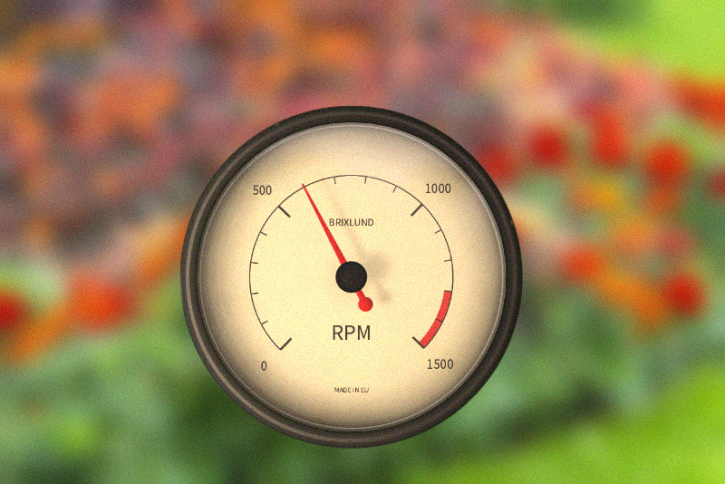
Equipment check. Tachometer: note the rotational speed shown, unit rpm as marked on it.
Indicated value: 600 rpm
